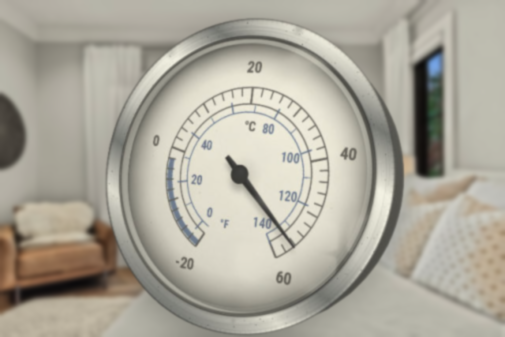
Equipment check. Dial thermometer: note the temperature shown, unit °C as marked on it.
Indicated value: 56 °C
